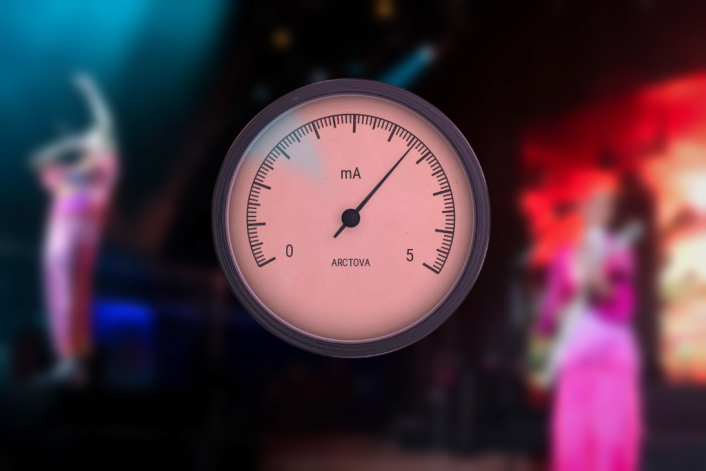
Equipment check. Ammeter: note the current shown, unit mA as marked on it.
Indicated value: 3.3 mA
